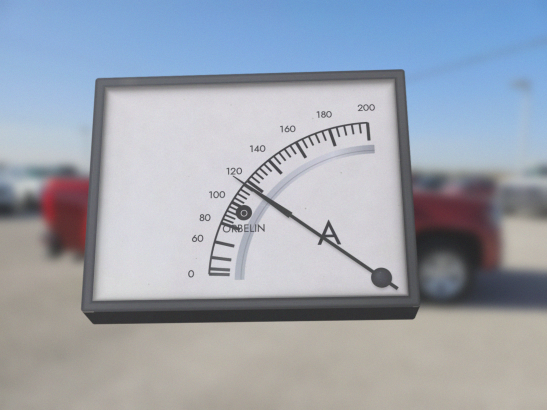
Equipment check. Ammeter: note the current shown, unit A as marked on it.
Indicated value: 116 A
